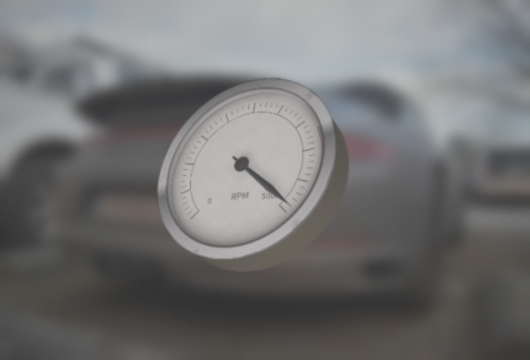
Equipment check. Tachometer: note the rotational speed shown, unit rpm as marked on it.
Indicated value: 4900 rpm
